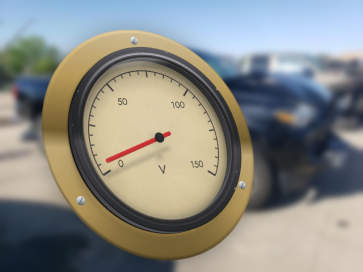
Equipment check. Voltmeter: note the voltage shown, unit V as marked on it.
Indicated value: 5 V
